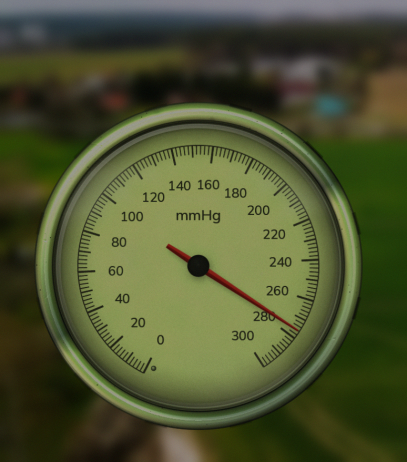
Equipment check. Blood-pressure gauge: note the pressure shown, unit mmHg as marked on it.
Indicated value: 276 mmHg
